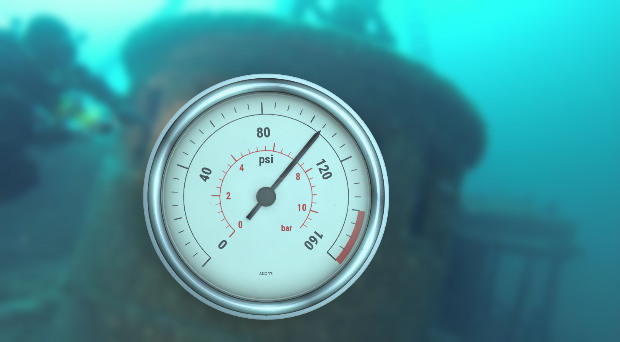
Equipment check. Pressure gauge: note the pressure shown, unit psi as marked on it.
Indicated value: 105 psi
